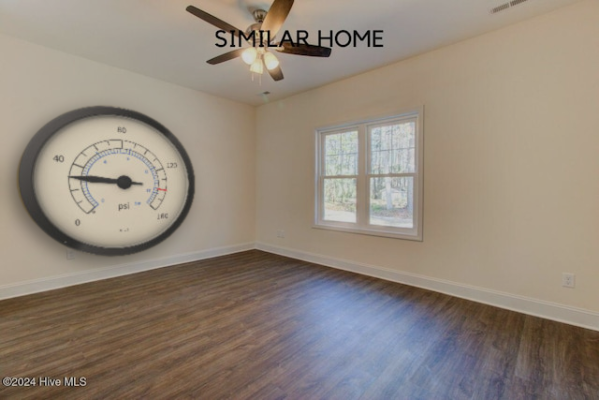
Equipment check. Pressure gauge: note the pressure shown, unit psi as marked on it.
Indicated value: 30 psi
